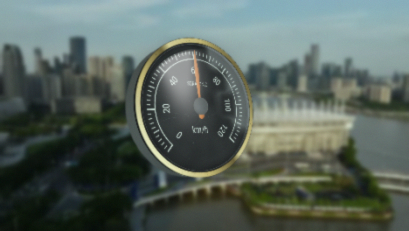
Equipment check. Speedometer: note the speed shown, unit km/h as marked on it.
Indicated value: 60 km/h
